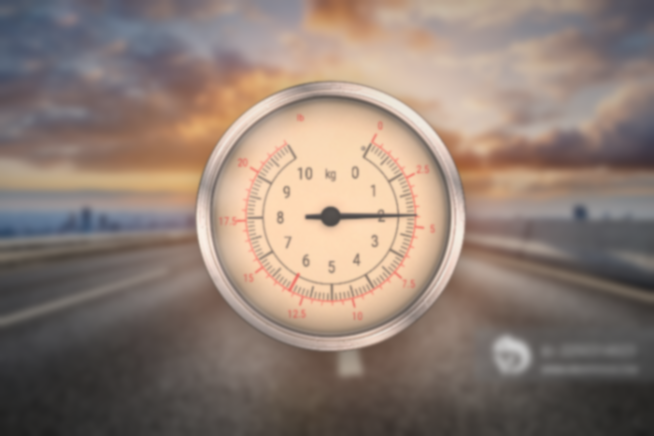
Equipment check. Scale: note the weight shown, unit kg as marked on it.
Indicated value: 2 kg
